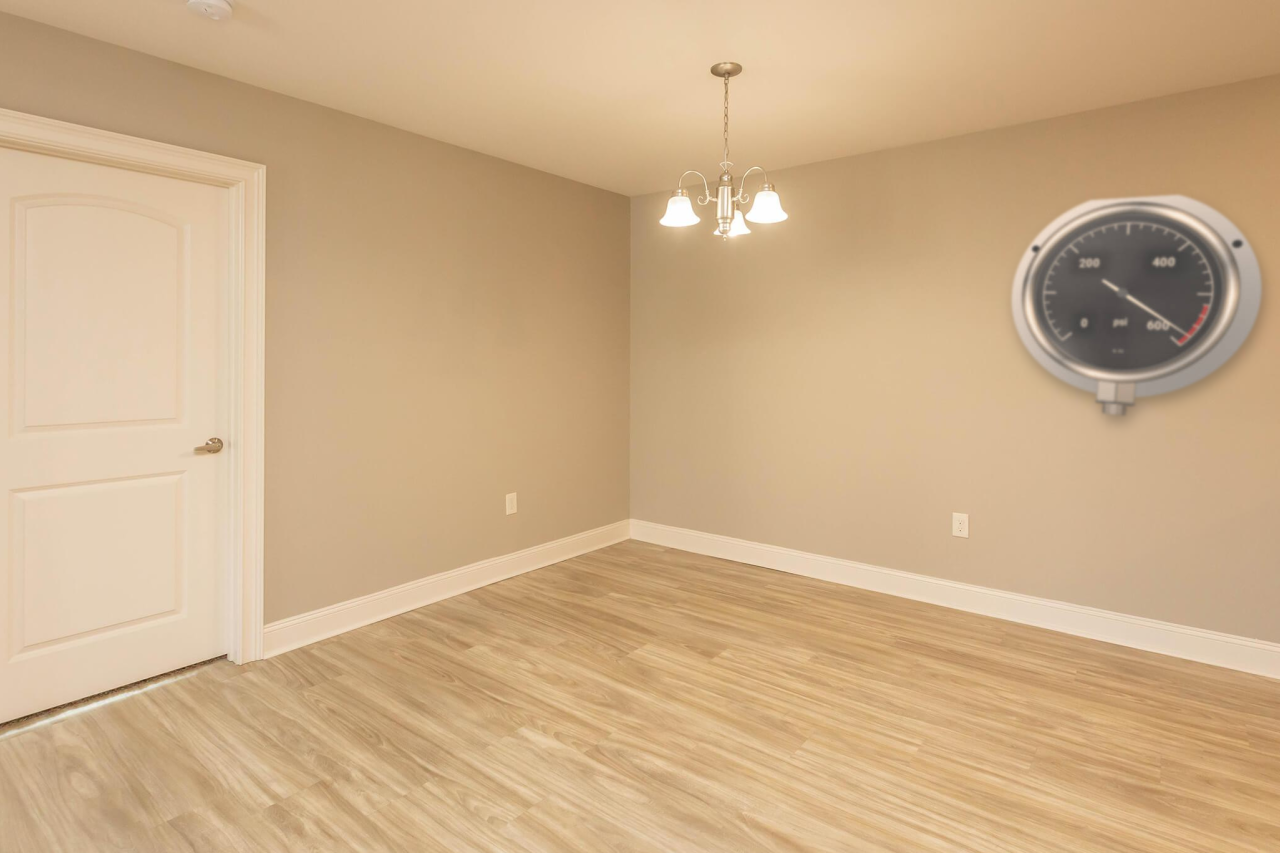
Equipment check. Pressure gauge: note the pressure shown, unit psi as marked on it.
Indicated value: 580 psi
